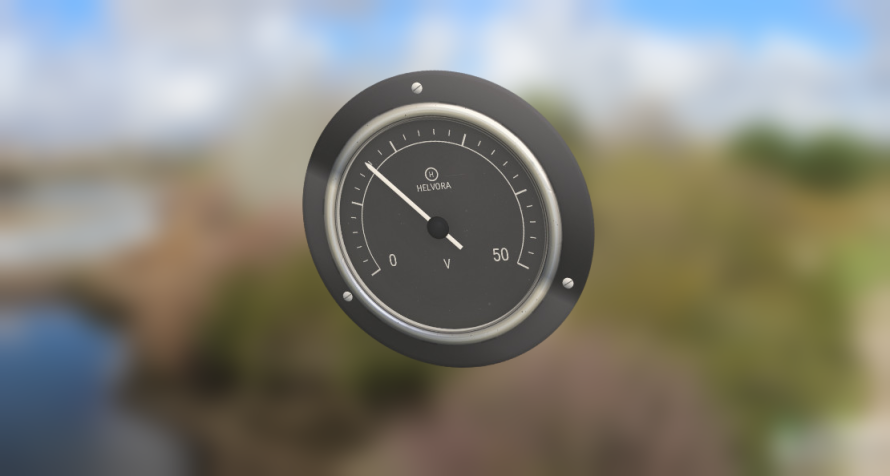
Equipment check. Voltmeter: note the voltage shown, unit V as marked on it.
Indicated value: 16 V
